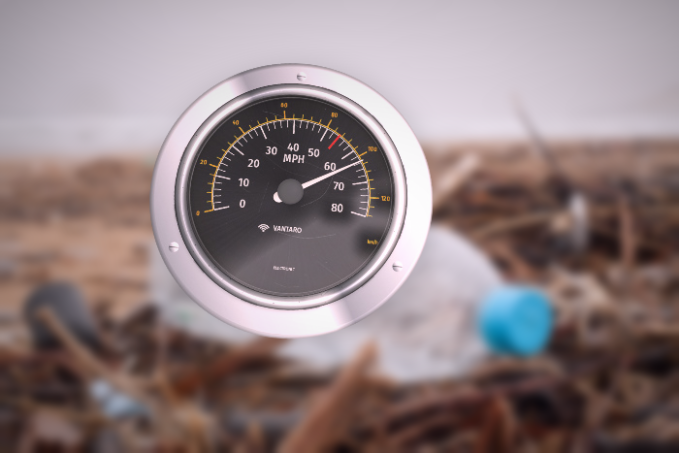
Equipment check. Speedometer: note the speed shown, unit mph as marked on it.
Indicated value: 64 mph
